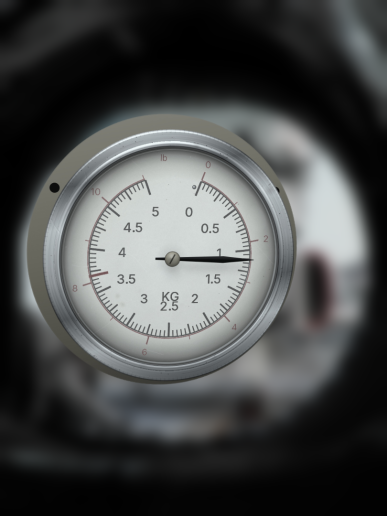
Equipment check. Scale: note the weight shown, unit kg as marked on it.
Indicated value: 1.1 kg
